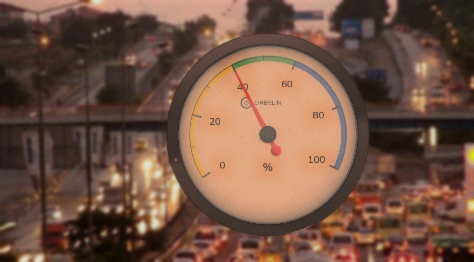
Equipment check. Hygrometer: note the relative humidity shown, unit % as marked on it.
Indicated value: 40 %
